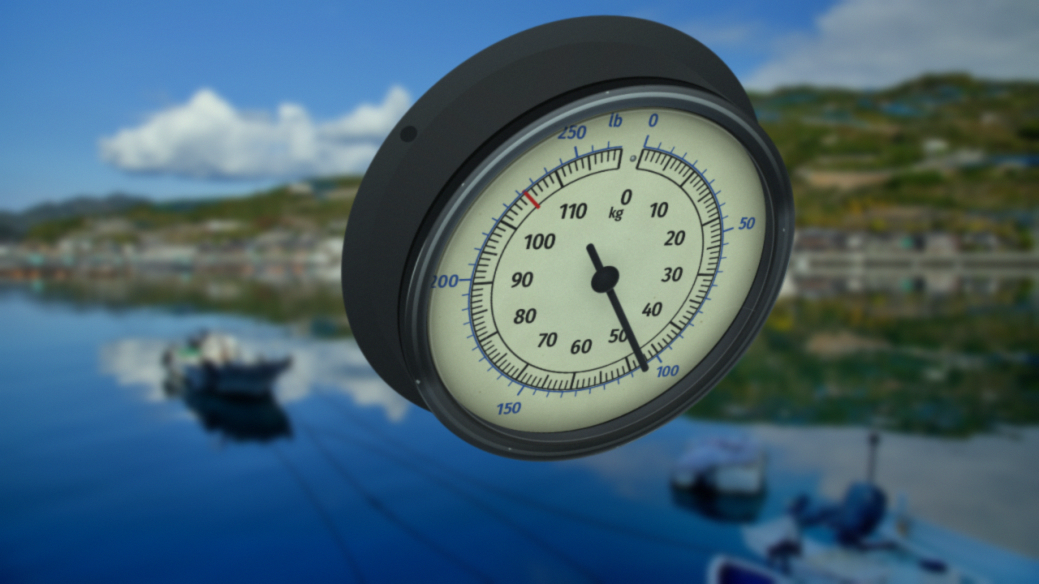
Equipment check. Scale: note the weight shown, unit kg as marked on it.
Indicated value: 48 kg
